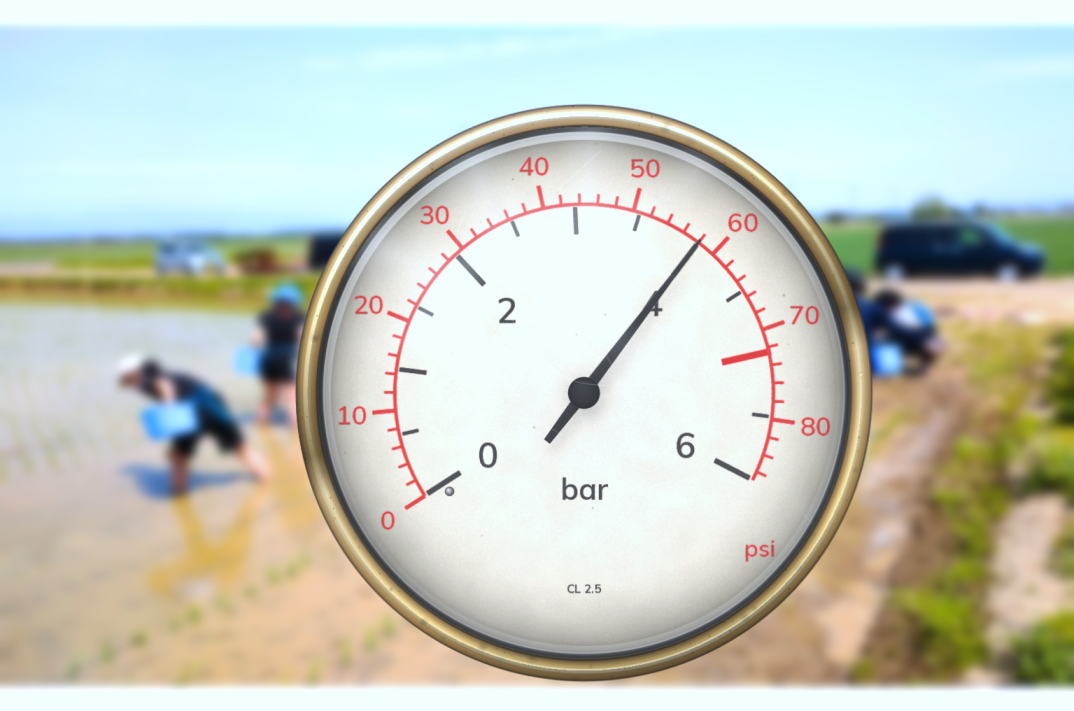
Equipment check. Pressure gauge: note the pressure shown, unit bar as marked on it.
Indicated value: 4 bar
